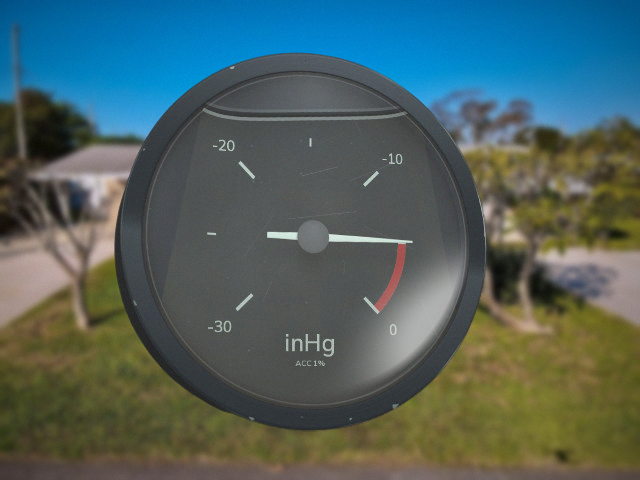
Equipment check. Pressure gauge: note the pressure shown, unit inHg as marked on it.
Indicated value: -5 inHg
